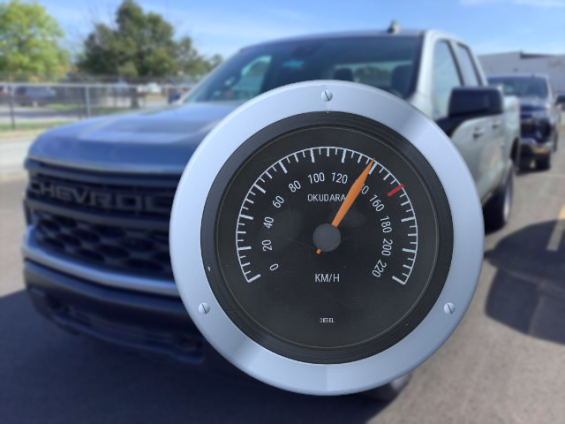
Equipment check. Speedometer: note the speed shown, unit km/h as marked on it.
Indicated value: 137.5 km/h
